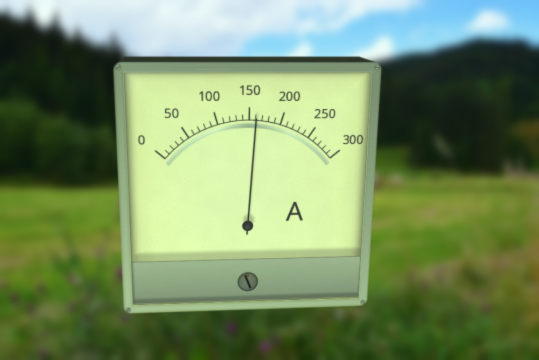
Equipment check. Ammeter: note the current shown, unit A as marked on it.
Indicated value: 160 A
